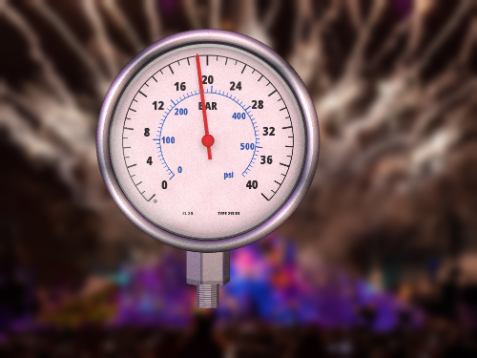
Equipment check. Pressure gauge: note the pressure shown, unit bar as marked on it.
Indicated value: 19 bar
